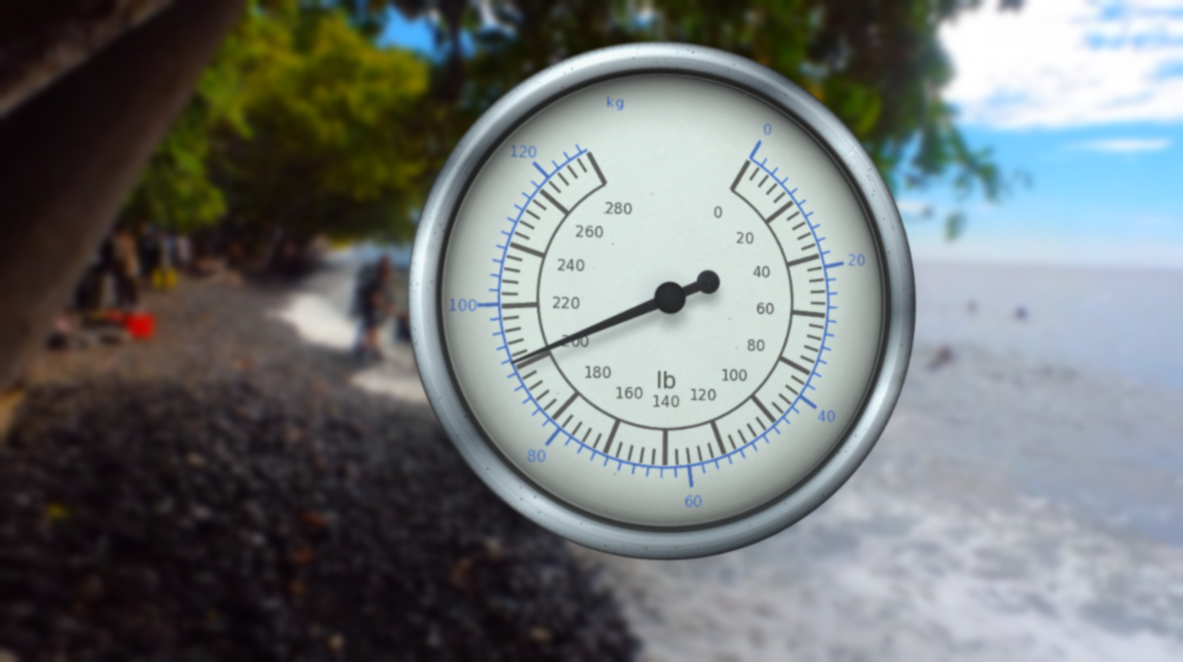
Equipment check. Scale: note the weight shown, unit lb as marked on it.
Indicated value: 202 lb
